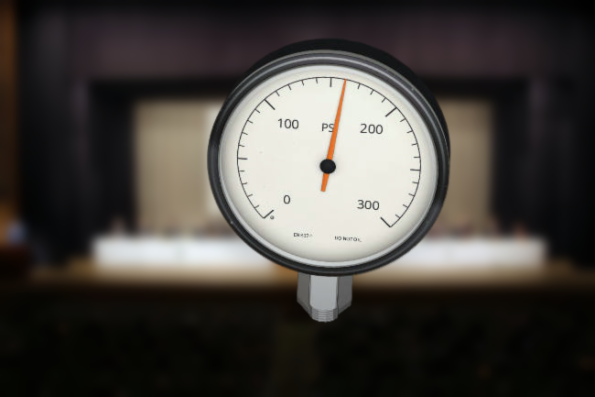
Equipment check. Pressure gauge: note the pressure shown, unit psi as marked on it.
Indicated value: 160 psi
